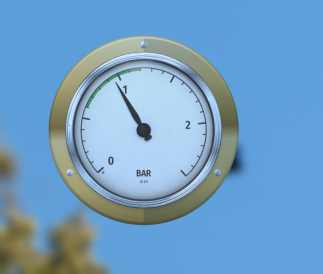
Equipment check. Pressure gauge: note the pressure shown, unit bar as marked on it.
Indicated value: 0.95 bar
